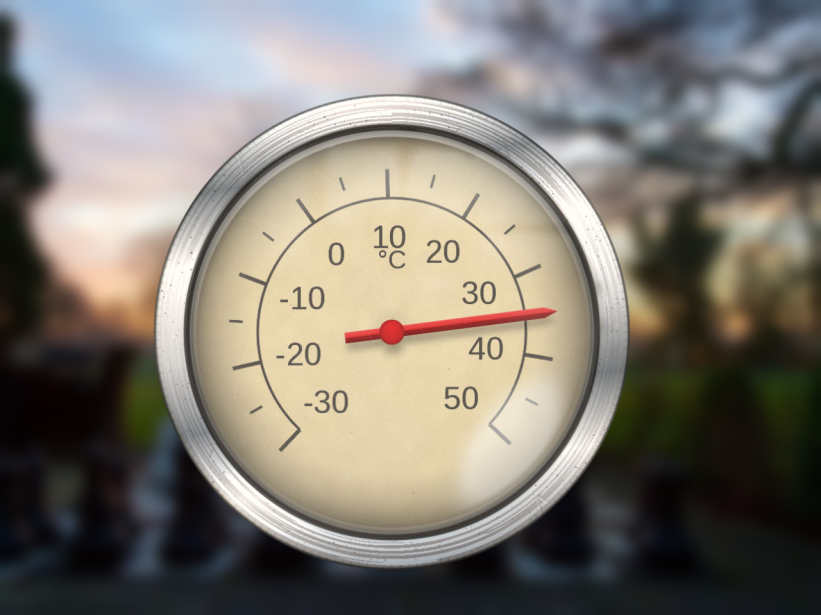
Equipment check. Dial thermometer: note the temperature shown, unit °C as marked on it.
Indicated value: 35 °C
